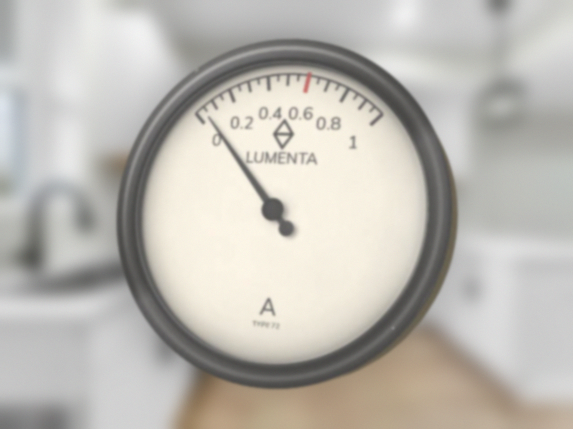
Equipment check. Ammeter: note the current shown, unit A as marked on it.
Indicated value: 0.05 A
